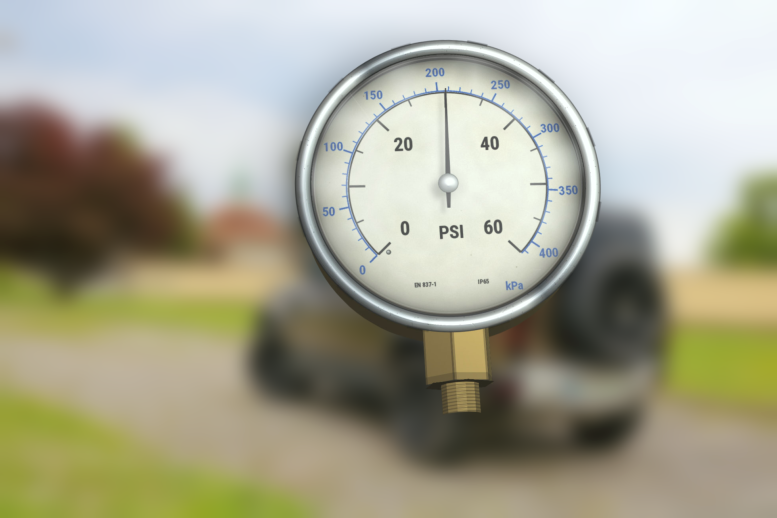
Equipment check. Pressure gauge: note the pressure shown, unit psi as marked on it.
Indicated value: 30 psi
